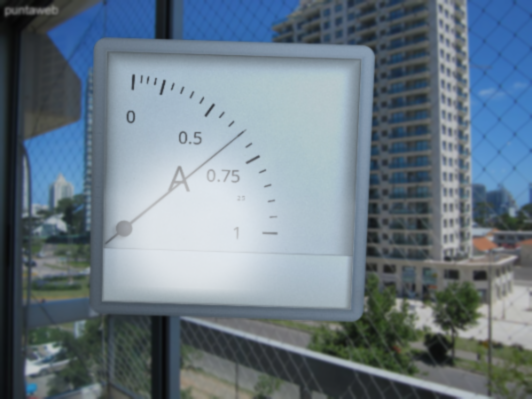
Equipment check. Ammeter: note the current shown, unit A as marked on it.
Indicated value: 0.65 A
